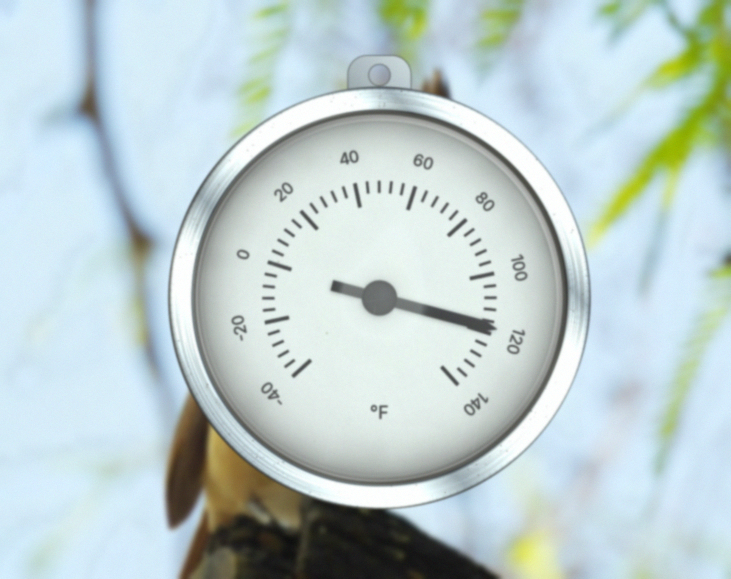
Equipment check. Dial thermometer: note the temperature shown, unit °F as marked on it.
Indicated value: 118 °F
